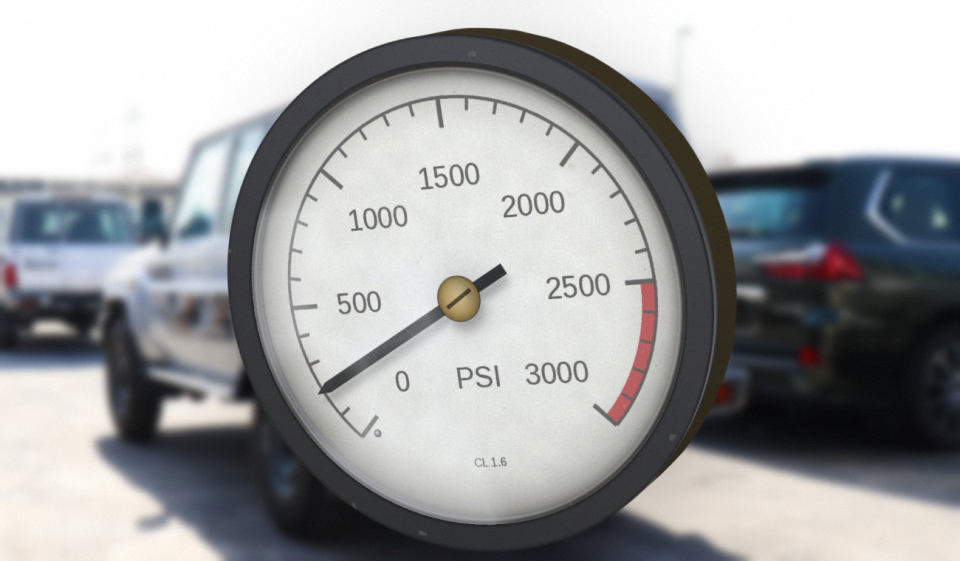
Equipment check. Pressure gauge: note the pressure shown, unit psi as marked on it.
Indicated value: 200 psi
